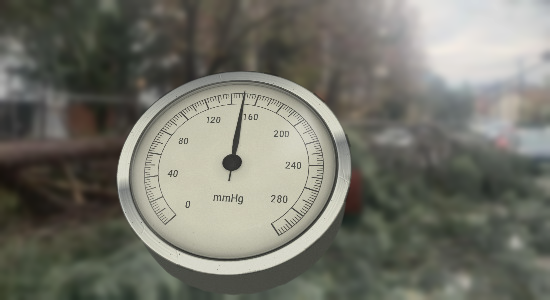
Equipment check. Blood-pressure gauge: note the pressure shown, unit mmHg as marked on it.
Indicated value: 150 mmHg
